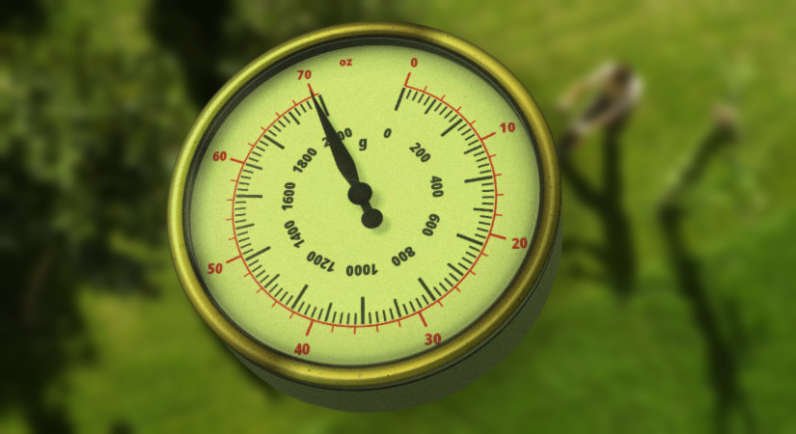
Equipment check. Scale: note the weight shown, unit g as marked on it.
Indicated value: 1980 g
